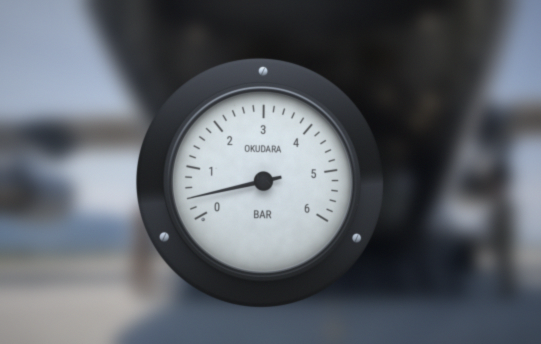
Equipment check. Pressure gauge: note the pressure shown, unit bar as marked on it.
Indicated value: 0.4 bar
